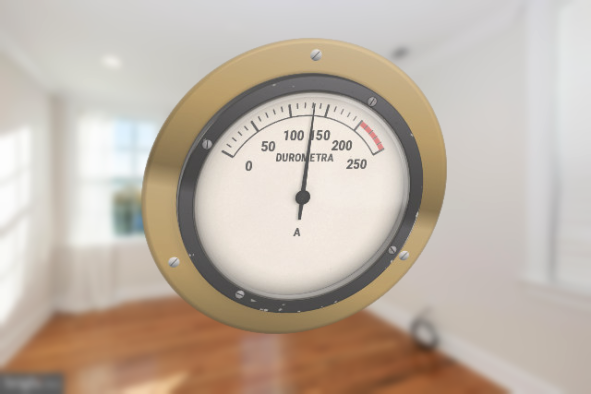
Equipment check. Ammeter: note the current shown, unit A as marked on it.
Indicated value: 130 A
